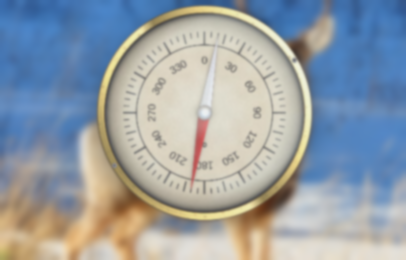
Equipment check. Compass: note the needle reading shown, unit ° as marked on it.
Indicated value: 190 °
